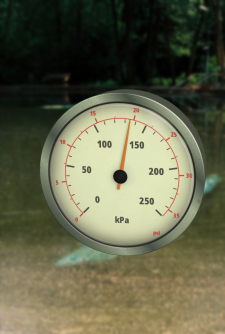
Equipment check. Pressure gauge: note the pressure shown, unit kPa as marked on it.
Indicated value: 135 kPa
